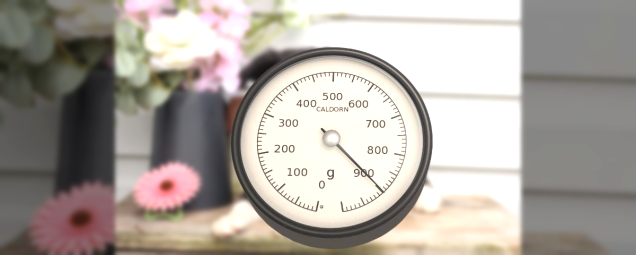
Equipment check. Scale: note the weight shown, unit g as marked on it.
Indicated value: 900 g
